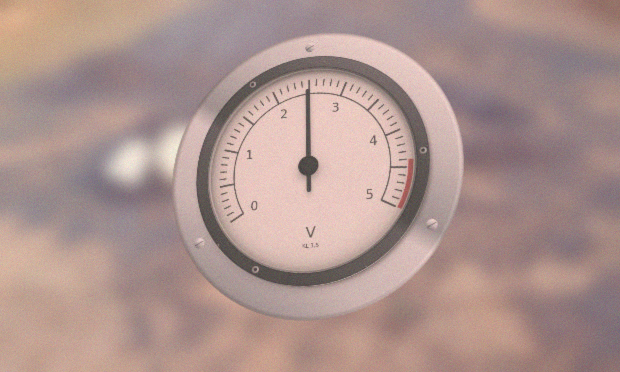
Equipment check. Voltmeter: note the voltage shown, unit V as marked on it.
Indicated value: 2.5 V
